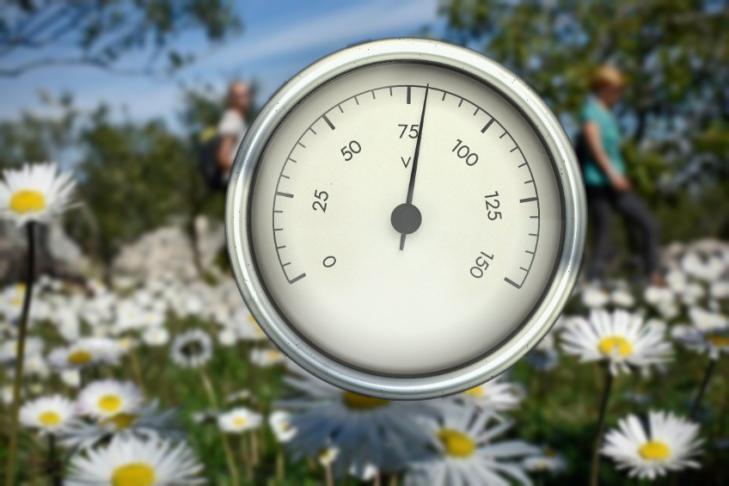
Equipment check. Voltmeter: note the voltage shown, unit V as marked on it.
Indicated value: 80 V
